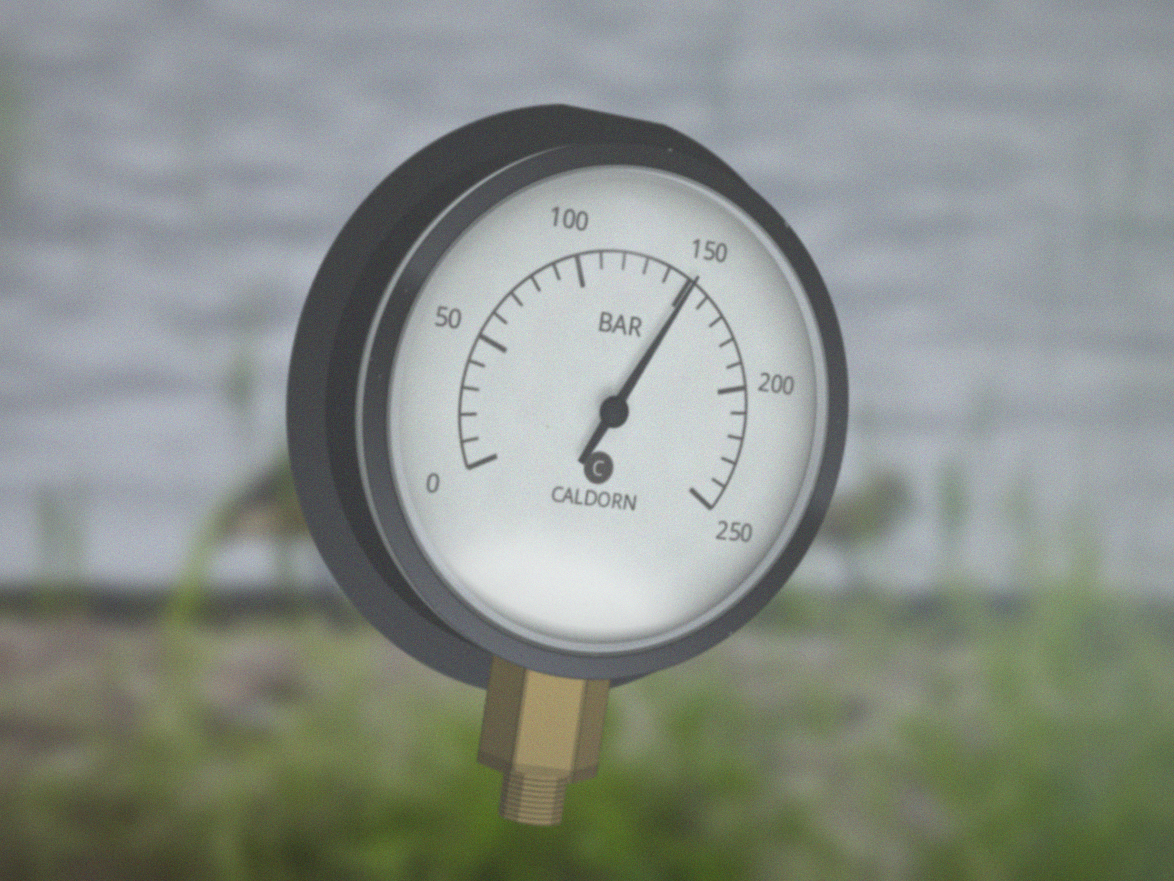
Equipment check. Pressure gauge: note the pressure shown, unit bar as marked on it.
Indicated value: 150 bar
